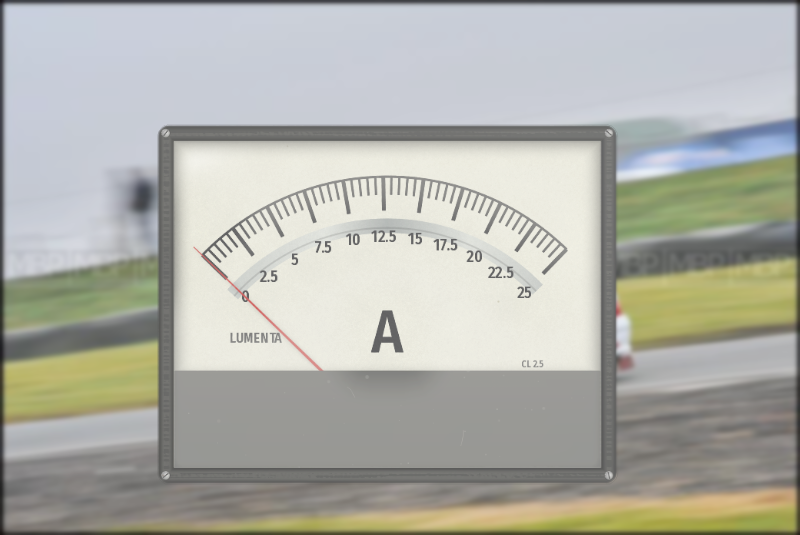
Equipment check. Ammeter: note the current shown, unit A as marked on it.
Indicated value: 0 A
